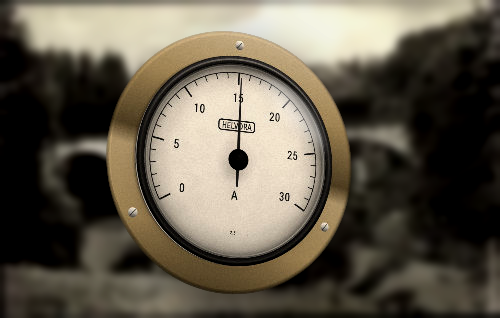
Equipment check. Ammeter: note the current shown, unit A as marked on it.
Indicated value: 15 A
